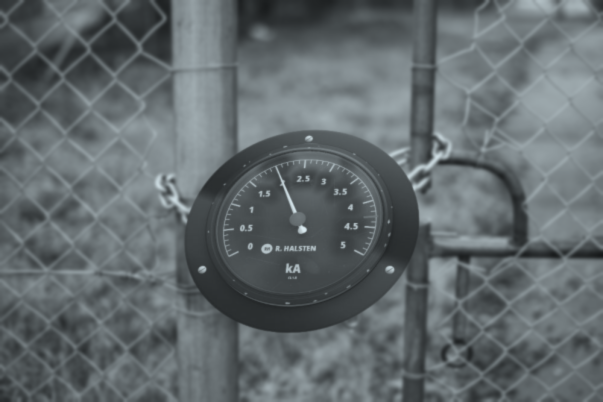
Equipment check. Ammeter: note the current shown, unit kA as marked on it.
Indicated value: 2 kA
